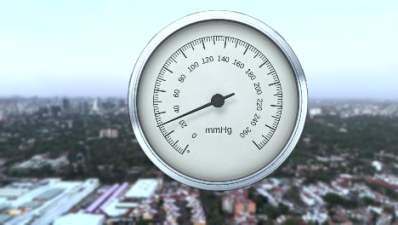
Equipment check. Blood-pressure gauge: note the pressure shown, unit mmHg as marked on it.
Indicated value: 30 mmHg
